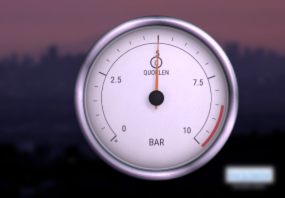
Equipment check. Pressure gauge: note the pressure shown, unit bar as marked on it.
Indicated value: 5 bar
